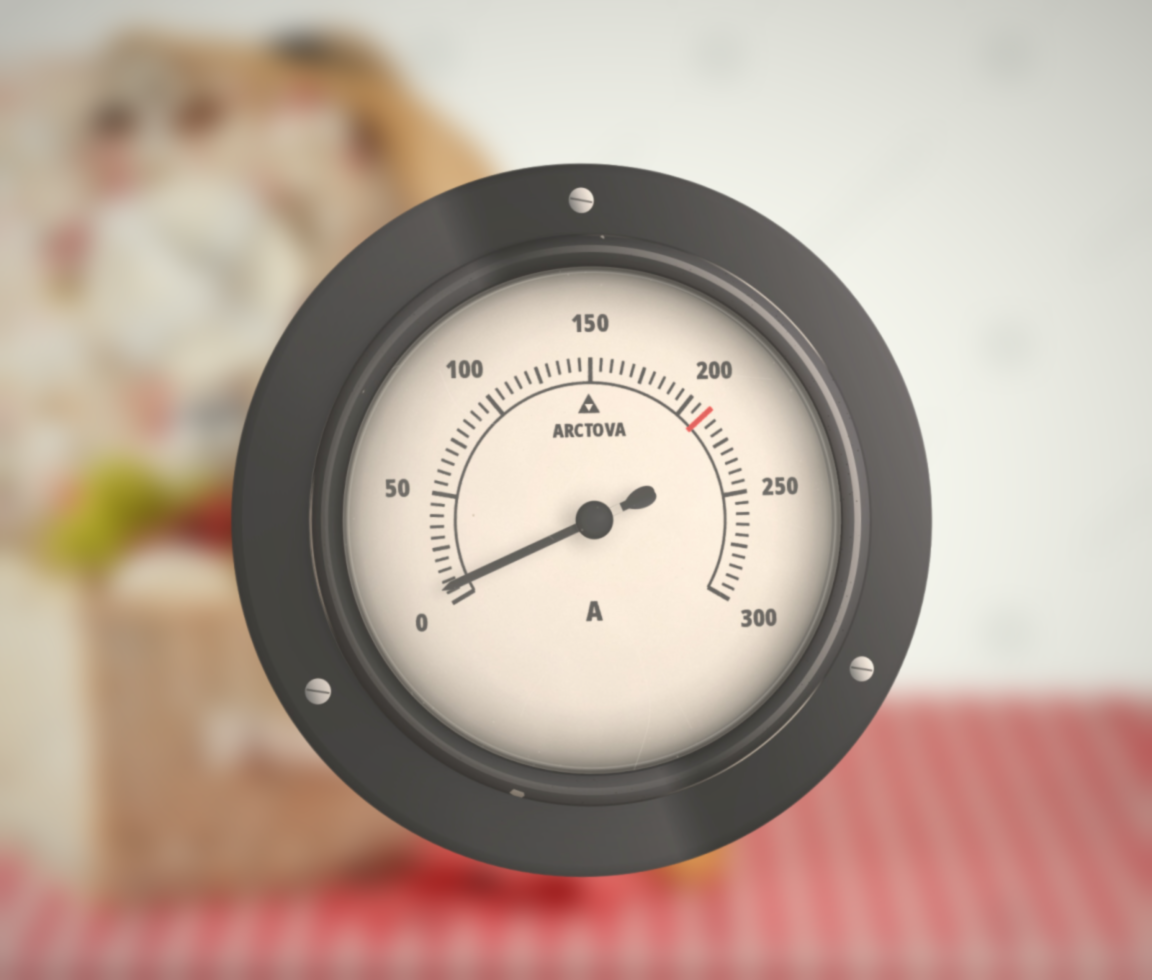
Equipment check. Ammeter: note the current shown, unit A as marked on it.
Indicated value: 7.5 A
